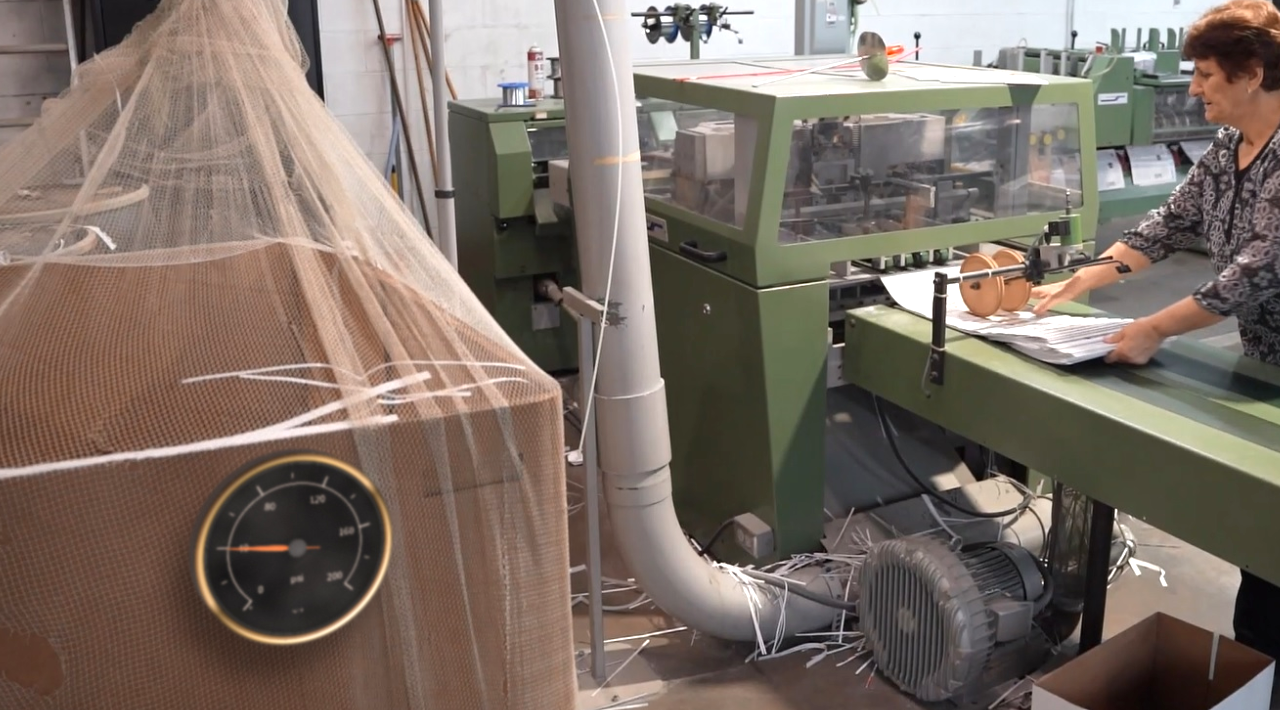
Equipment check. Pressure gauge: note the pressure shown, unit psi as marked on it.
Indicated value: 40 psi
